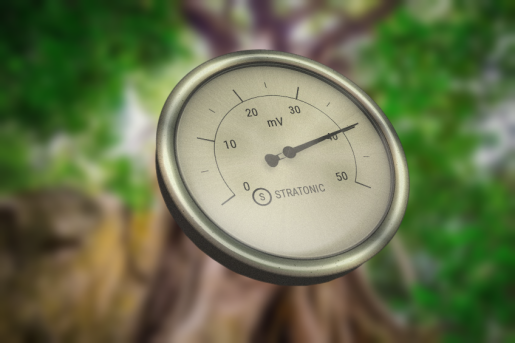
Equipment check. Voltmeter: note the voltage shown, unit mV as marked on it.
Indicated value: 40 mV
